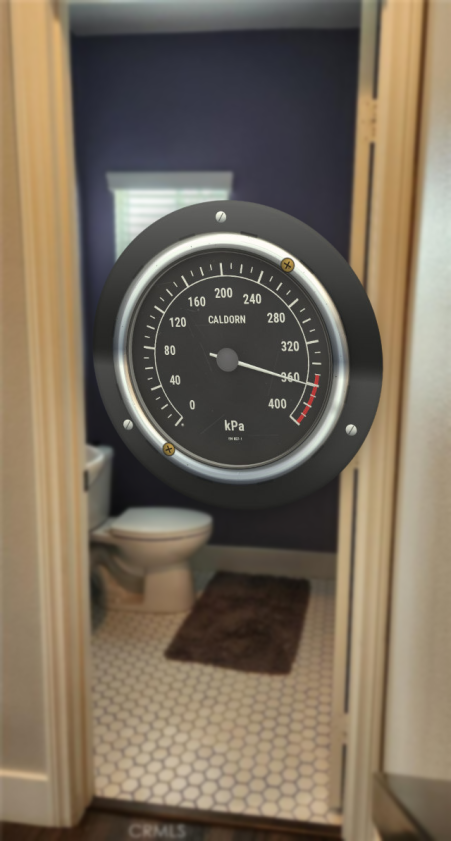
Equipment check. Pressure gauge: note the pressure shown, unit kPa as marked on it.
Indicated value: 360 kPa
